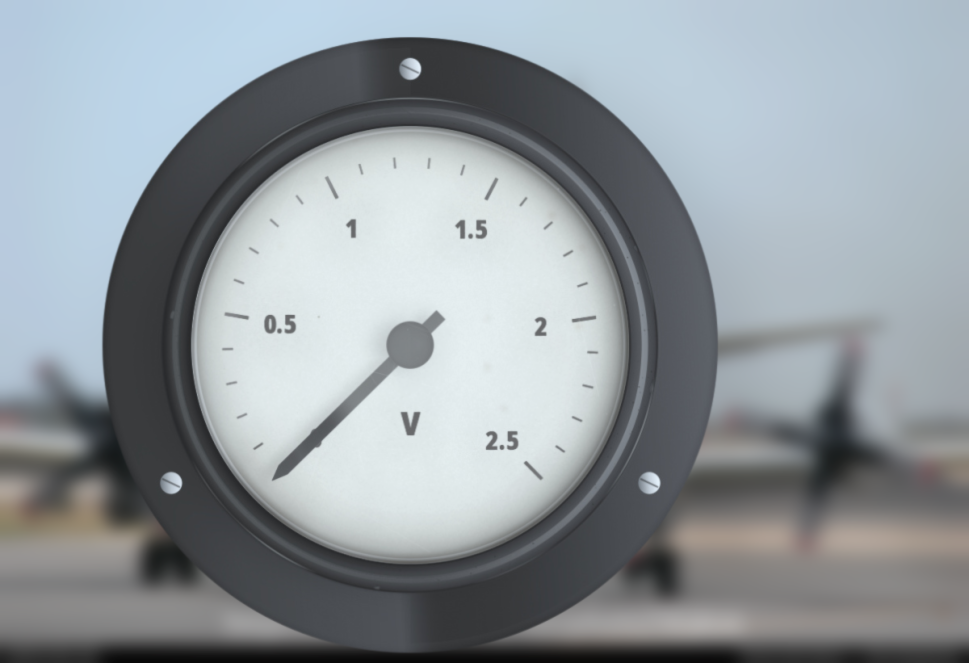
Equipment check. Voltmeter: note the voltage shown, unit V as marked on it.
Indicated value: 0 V
